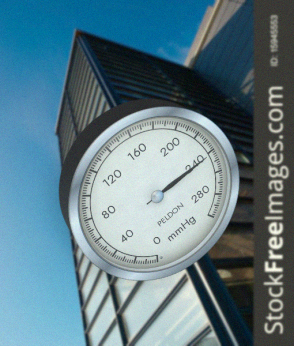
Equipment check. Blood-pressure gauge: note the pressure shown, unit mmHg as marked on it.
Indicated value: 240 mmHg
